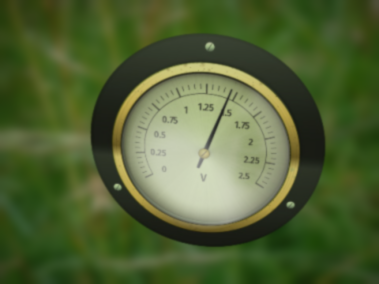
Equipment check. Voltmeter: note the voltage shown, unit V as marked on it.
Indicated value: 1.45 V
